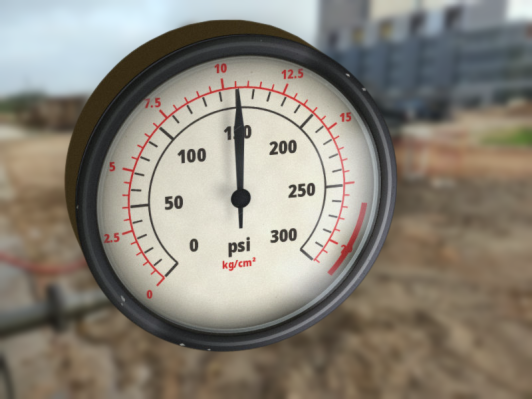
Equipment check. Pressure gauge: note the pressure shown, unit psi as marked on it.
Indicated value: 150 psi
